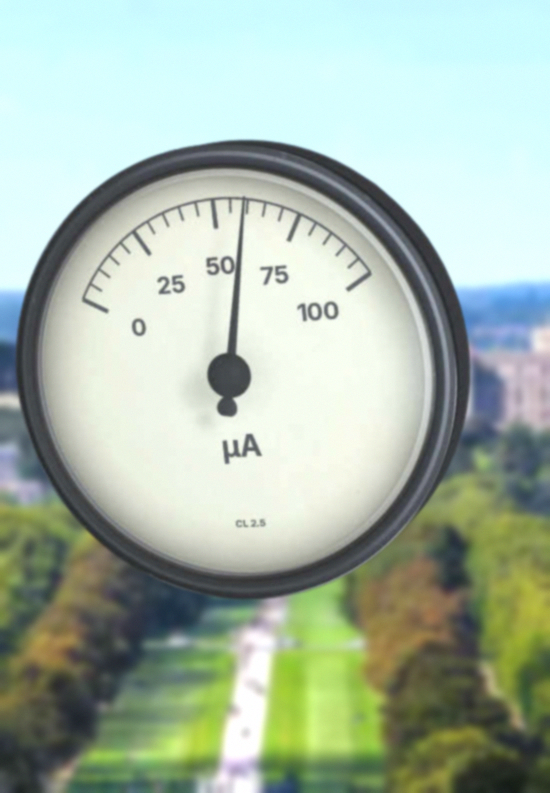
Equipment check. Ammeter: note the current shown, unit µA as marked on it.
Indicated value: 60 µA
